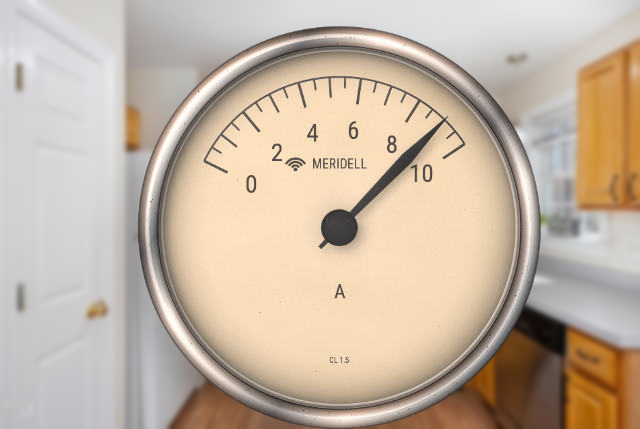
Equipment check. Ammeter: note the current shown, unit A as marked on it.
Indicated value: 9 A
